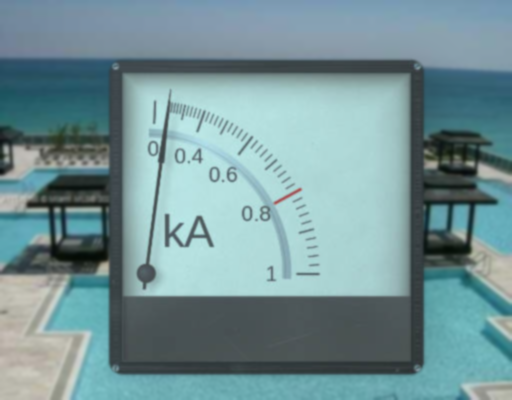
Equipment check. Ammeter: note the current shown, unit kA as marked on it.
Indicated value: 0.2 kA
